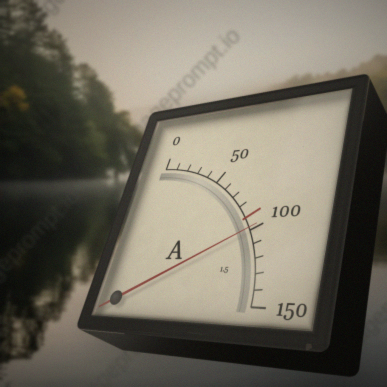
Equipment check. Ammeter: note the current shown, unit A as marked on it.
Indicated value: 100 A
